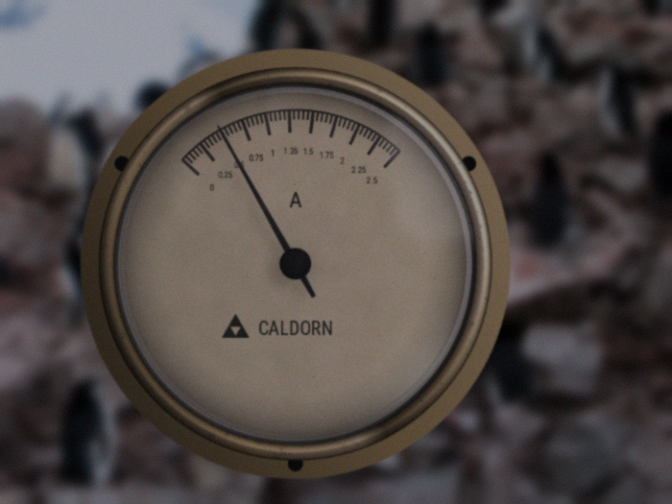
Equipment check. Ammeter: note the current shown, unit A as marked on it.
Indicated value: 0.5 A
